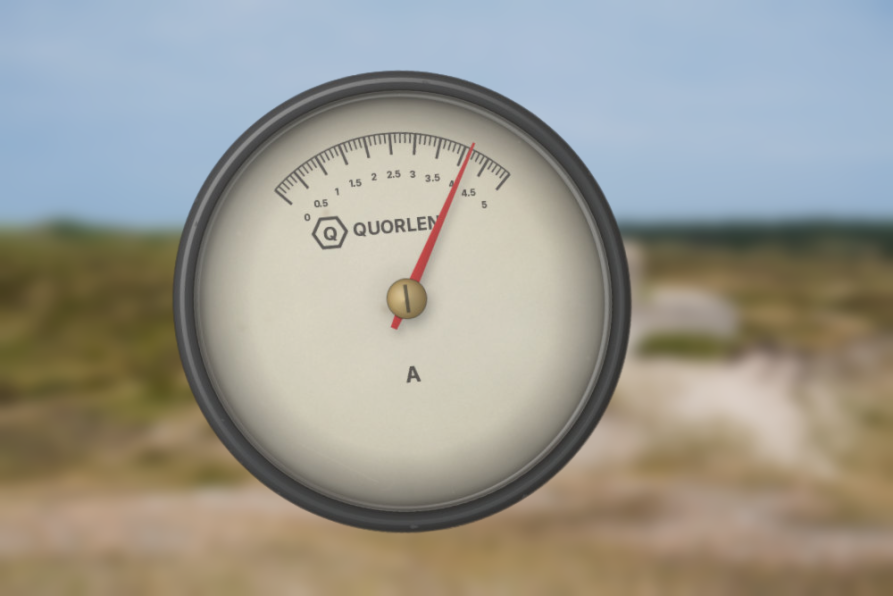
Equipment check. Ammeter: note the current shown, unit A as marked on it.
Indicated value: 4.1 A
